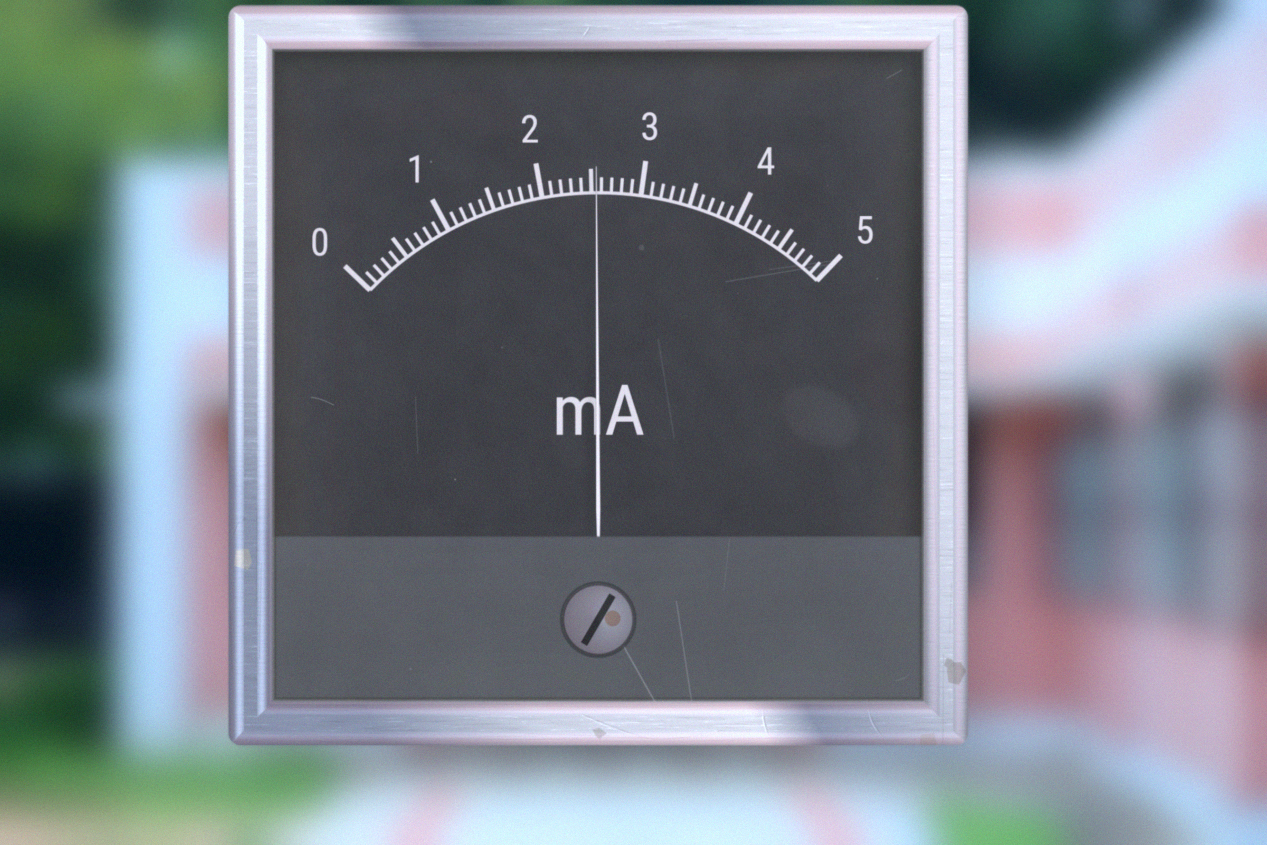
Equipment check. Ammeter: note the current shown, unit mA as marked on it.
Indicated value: 2.55 mA
